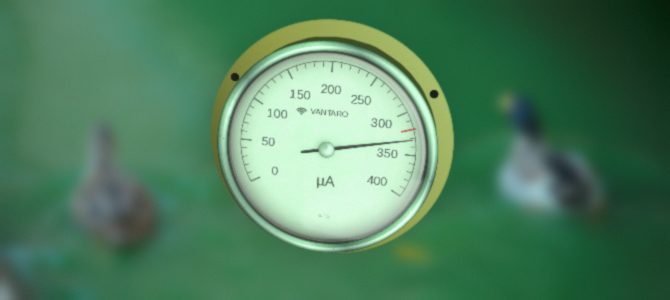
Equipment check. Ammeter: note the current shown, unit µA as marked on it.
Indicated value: 330 µA
